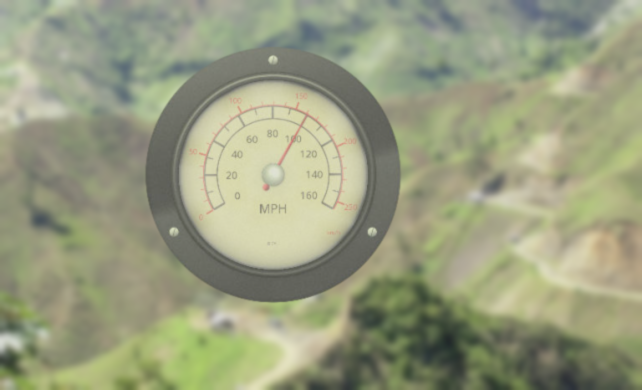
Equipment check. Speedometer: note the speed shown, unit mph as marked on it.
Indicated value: 100 mph
